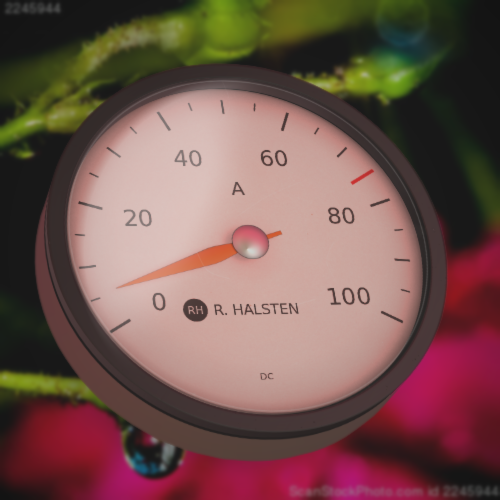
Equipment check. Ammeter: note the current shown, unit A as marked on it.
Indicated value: 5 A
